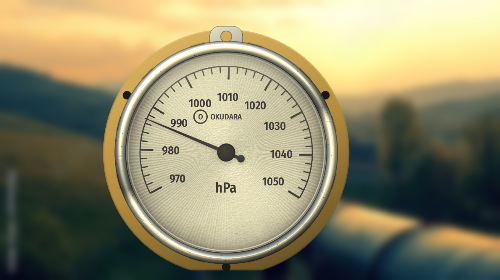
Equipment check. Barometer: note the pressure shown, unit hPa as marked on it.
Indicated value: 987 hPa
